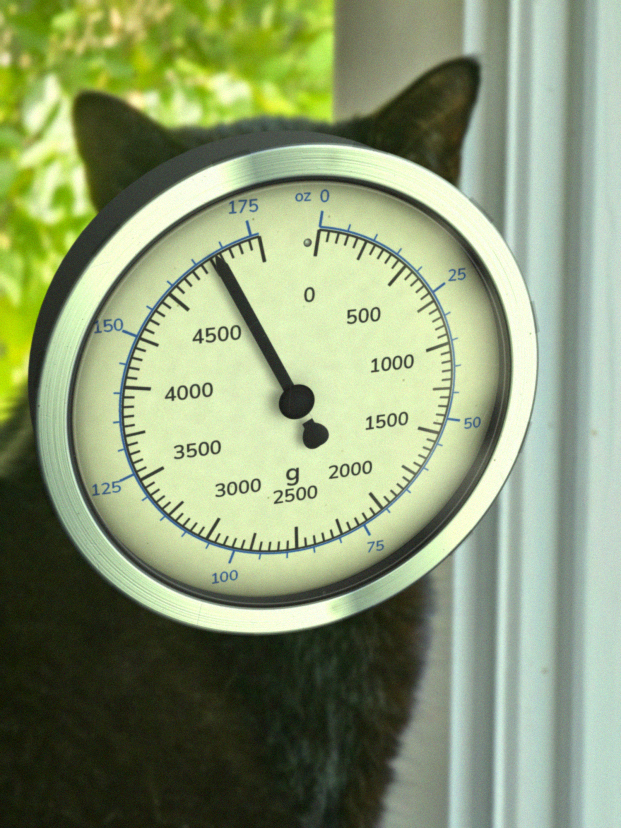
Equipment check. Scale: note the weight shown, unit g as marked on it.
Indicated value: 4775 g
